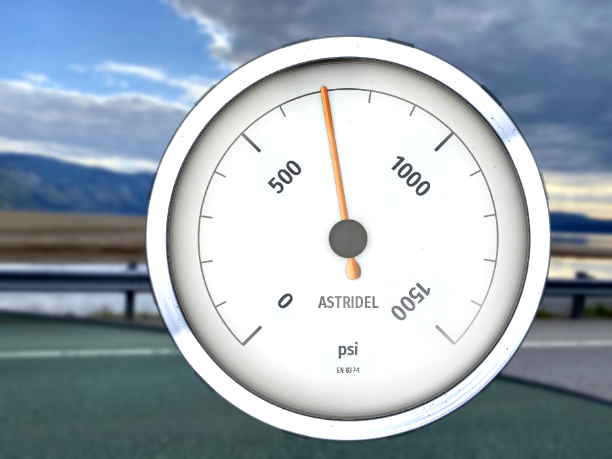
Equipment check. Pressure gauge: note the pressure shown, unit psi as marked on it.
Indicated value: 700 psi
